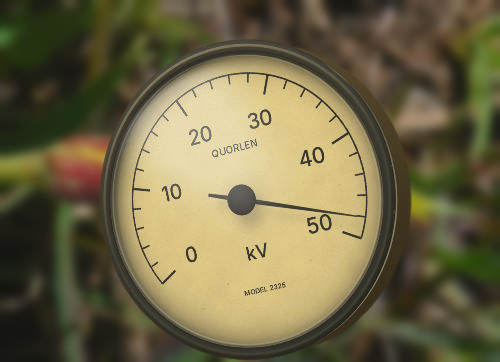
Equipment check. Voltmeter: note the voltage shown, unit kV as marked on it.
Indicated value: 48 kV
